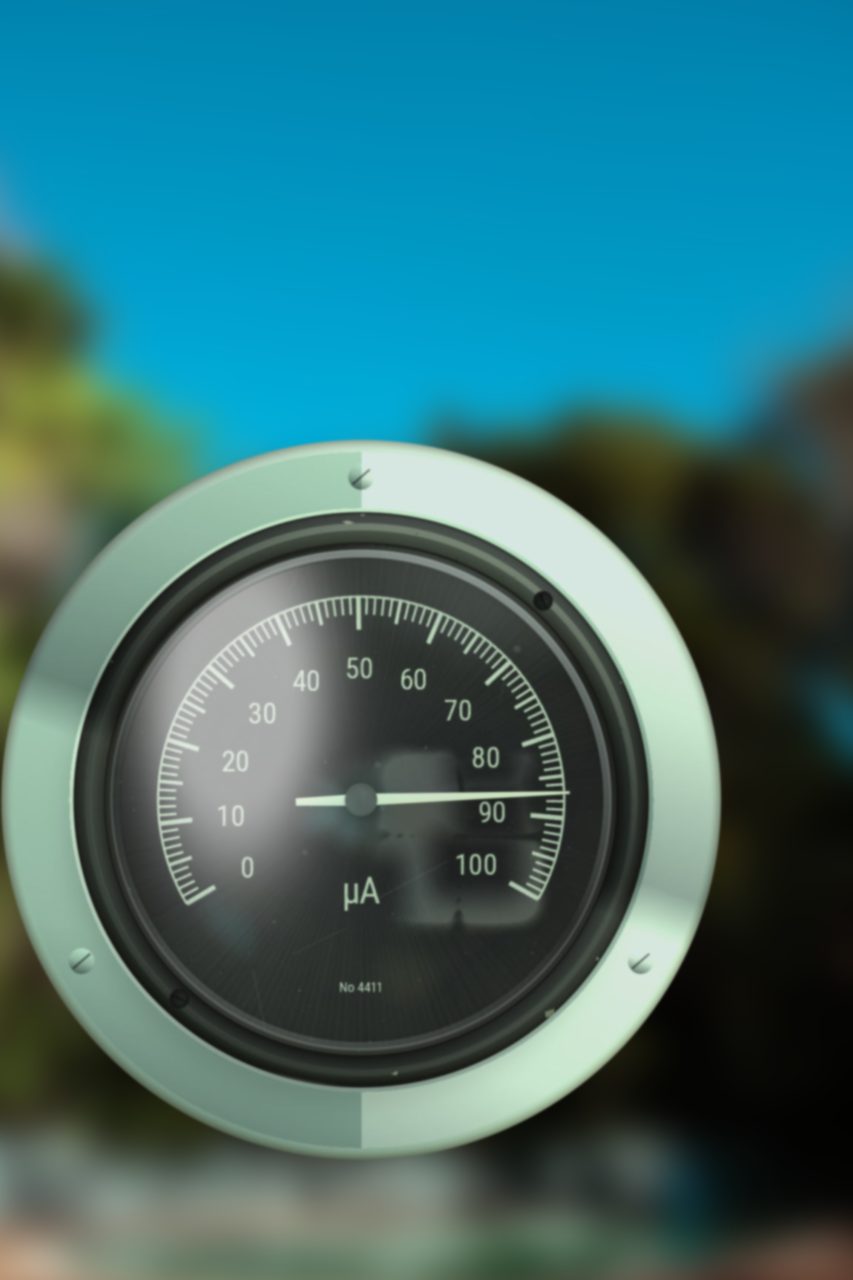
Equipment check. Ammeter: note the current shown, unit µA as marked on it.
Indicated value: 87 µA
